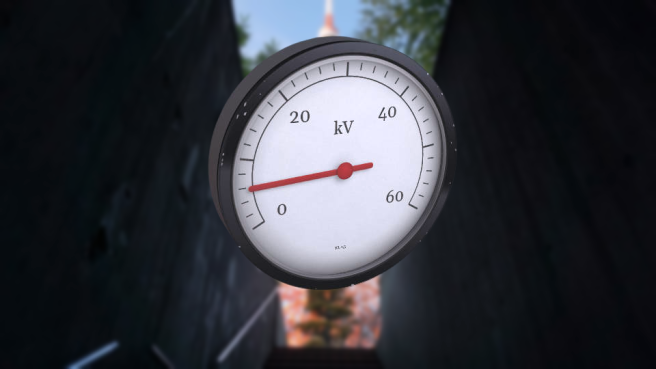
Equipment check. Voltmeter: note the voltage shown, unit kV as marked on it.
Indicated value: 6 kV
